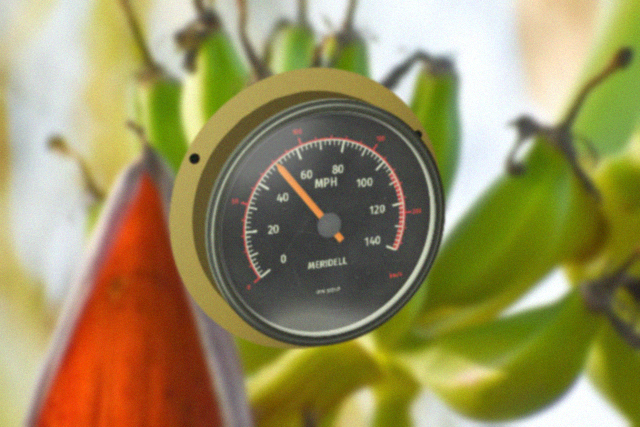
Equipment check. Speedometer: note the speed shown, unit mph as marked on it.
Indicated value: 50 mph
